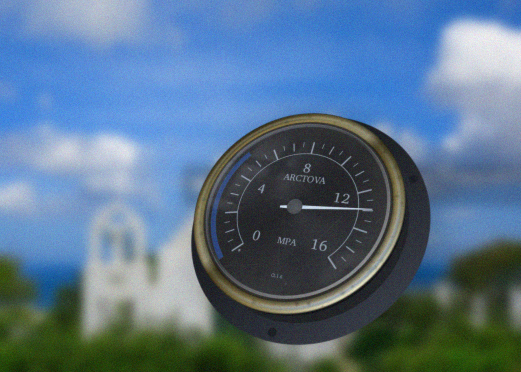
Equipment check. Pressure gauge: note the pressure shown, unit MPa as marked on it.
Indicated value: 13 MPa
